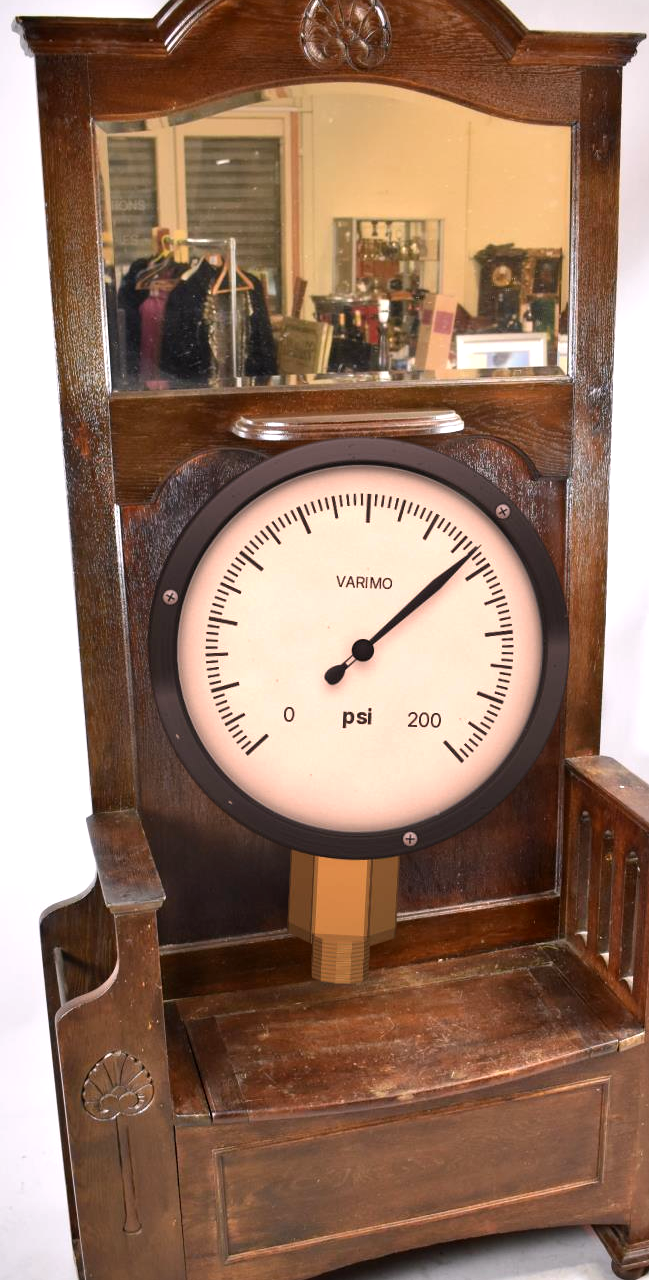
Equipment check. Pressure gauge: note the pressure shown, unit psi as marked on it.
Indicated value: 134 psi
